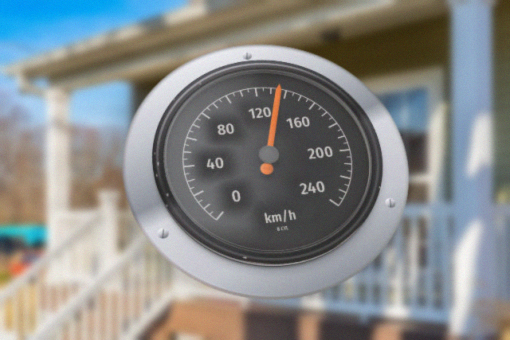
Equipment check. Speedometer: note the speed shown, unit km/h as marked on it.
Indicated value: 135 km/h
